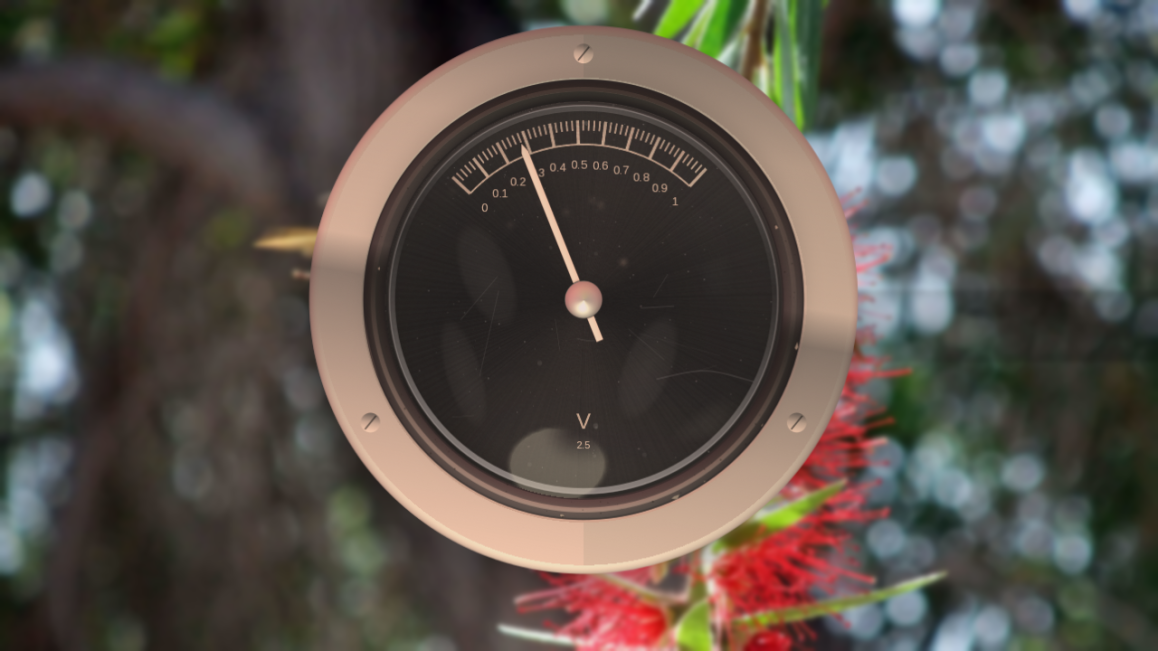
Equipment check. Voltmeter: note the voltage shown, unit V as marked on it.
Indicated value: 0.28 V
